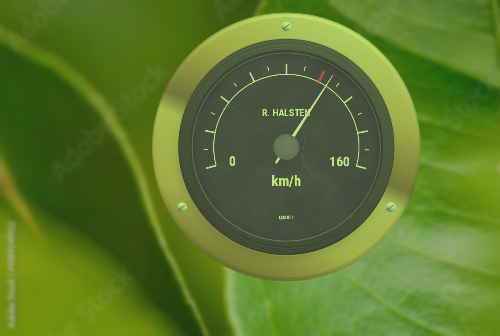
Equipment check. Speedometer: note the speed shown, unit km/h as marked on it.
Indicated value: 105 km/h
